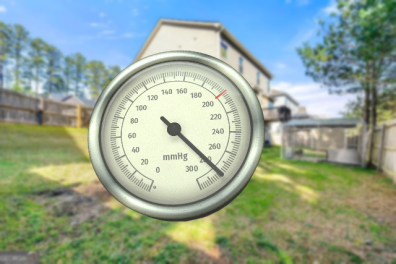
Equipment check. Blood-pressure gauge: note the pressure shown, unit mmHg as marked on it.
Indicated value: 280 mmHg
